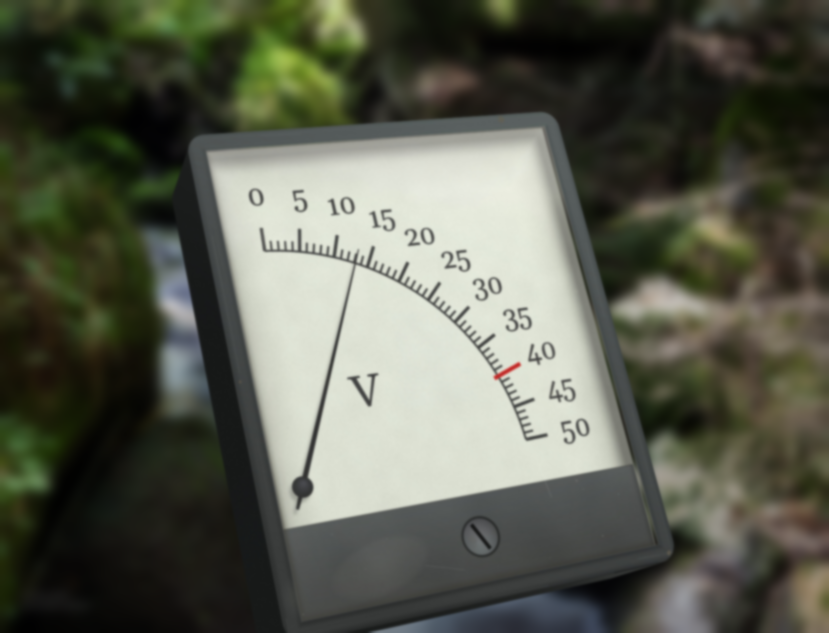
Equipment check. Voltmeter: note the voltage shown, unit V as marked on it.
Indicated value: 13 V
